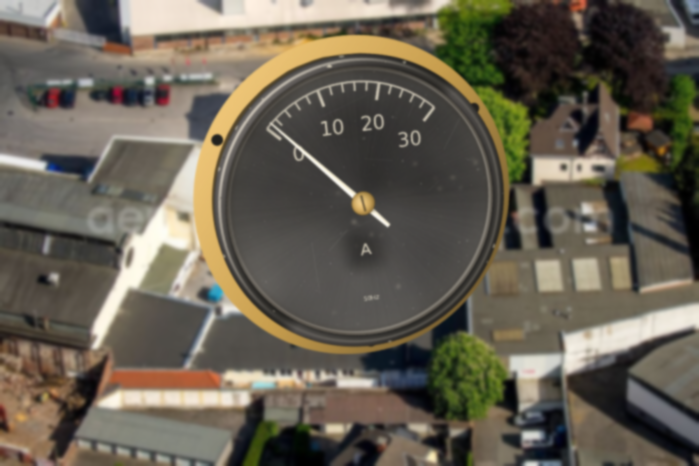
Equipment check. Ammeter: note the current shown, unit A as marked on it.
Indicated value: 1 A
